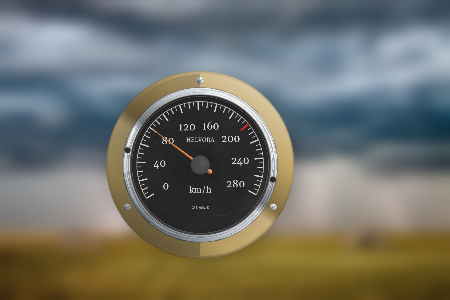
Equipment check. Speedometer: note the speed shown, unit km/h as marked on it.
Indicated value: 80 km/h
